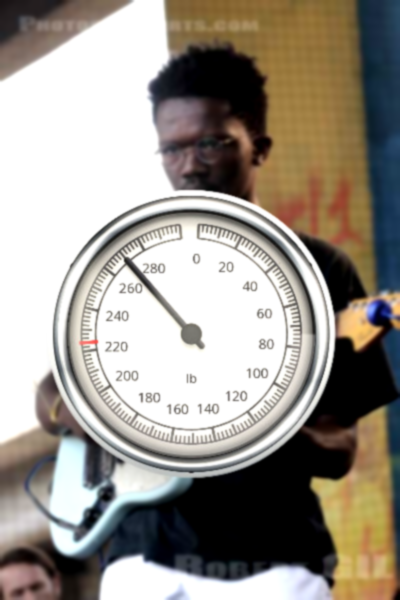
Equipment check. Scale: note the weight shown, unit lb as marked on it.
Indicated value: 270 lb
